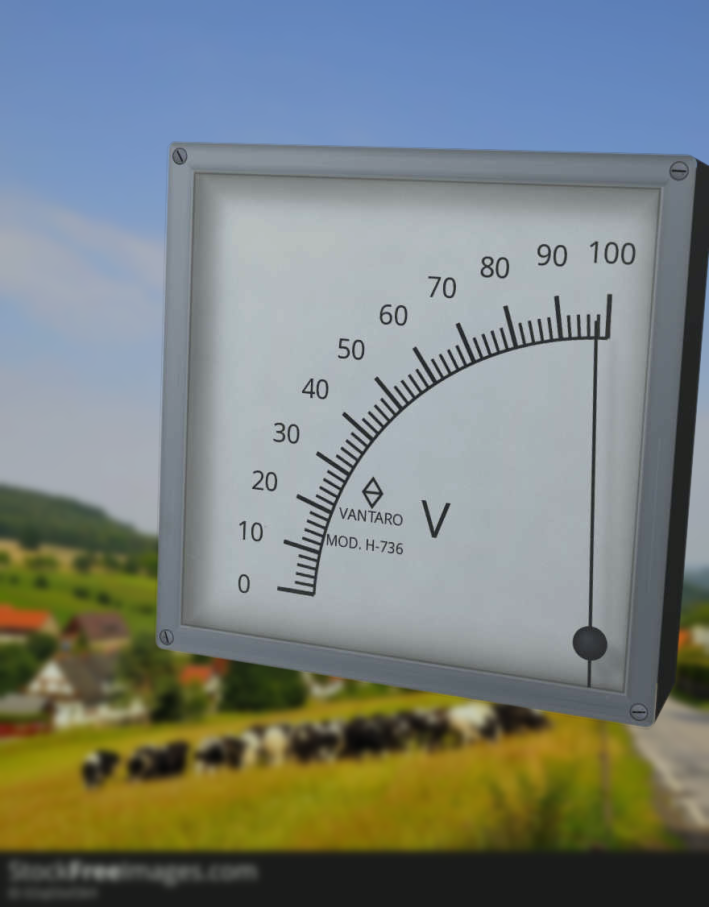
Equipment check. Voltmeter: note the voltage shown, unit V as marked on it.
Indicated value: 98 V
